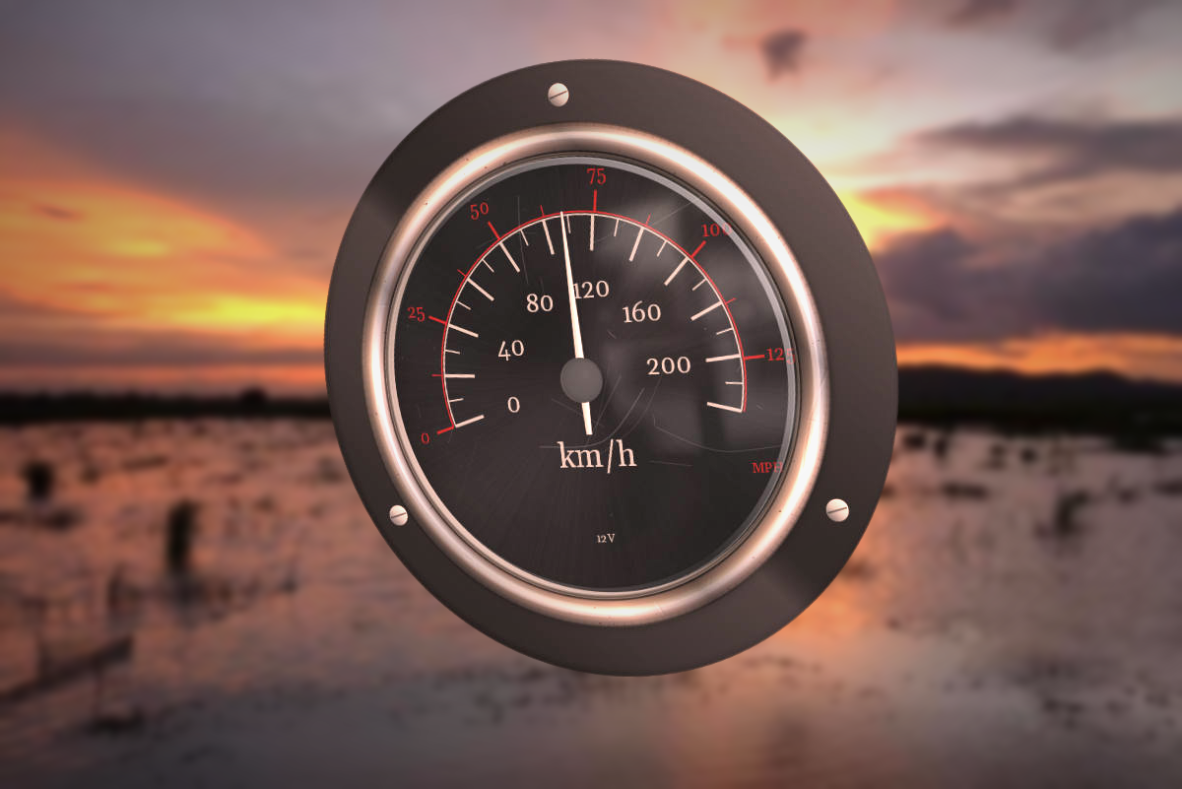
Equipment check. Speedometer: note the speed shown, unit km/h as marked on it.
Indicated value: 110 km/h
